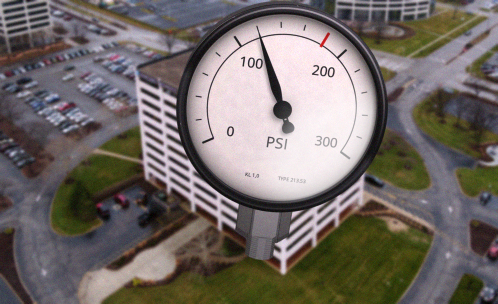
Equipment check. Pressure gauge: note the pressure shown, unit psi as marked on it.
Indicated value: 120 psi
